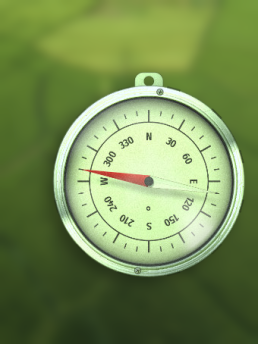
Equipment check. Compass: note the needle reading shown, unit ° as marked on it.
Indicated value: 280 °
